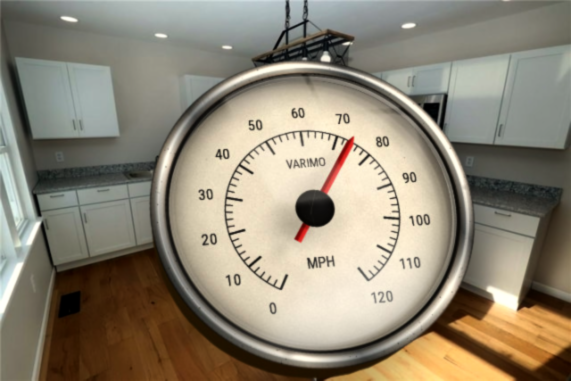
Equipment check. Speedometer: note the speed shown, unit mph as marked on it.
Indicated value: 74 mph
